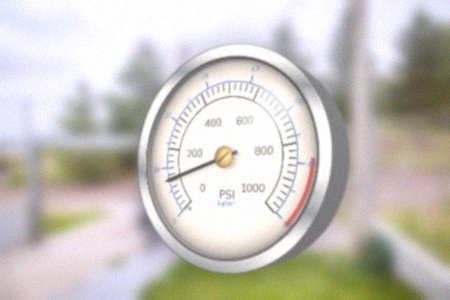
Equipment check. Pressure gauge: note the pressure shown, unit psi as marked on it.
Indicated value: 100 psi
